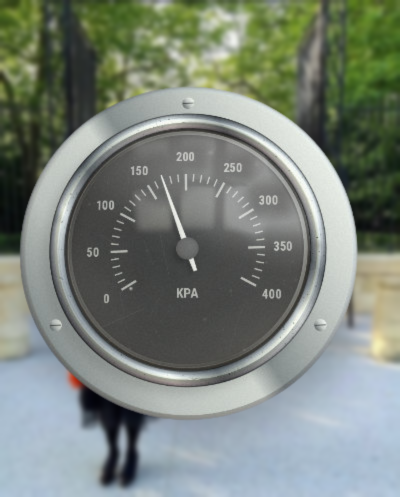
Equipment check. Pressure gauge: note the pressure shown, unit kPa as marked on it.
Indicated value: 170 kPa
